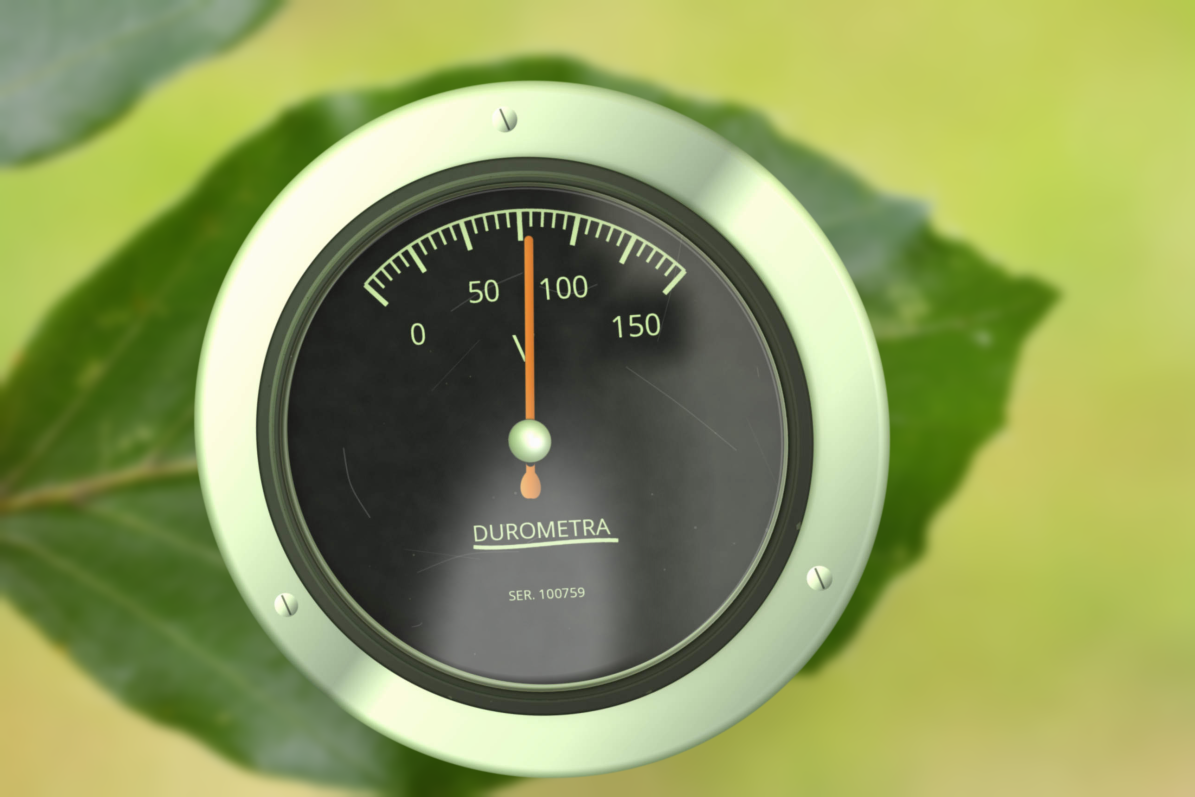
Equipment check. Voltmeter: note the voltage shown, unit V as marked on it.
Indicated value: 80 V
